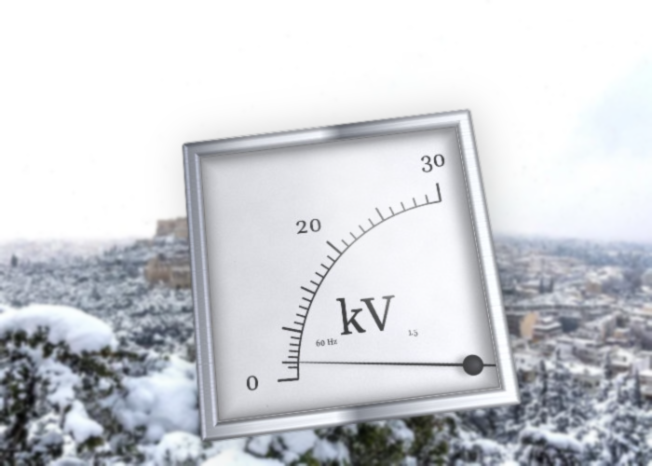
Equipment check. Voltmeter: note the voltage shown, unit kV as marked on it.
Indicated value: 5 kV
